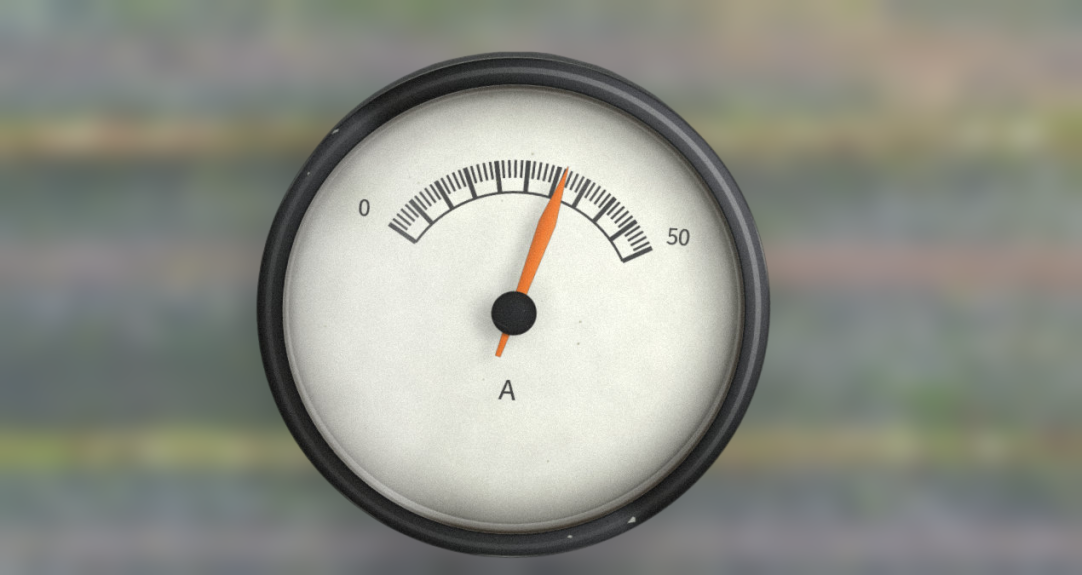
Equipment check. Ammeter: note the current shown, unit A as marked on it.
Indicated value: 31 A
